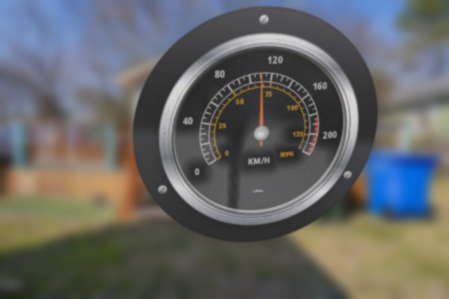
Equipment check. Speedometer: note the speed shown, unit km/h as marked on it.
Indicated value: 110 km/h
